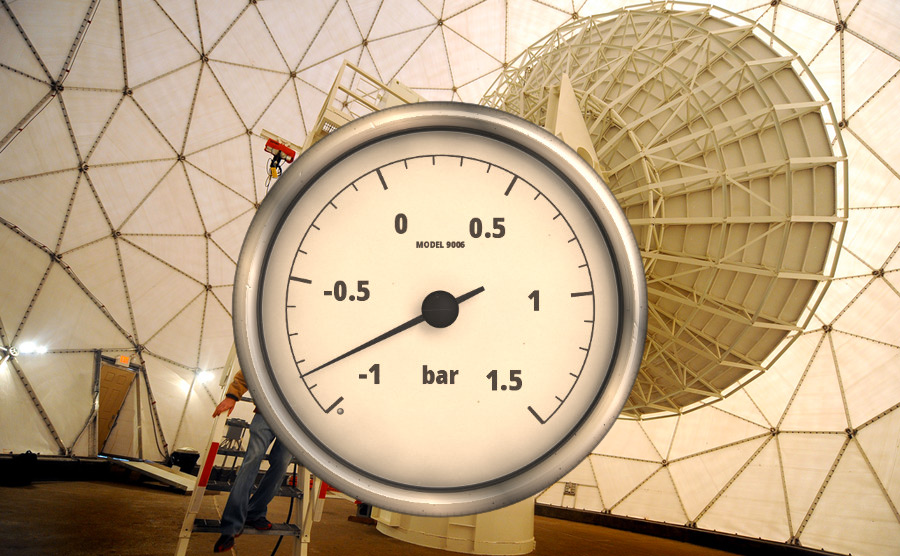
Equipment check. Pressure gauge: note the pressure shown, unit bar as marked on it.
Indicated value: -0.85 bar
